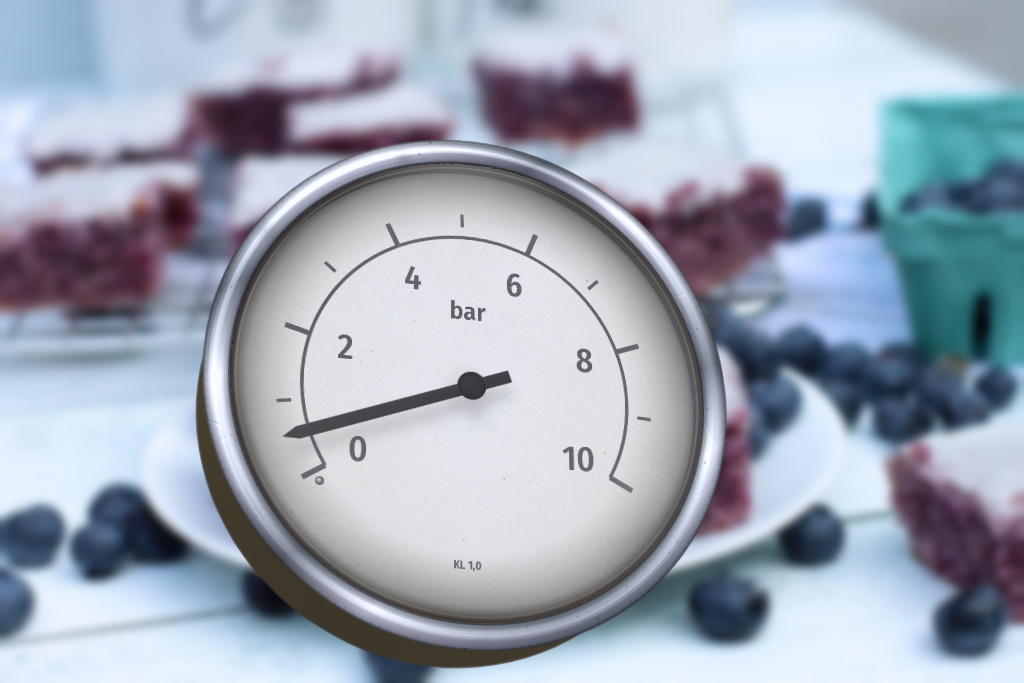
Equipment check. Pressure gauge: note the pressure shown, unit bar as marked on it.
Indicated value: 0.5 bar
